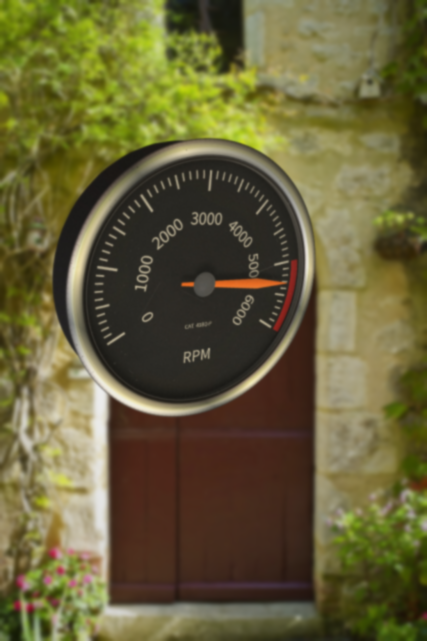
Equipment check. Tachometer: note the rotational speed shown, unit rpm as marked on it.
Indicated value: 5300 rpm
